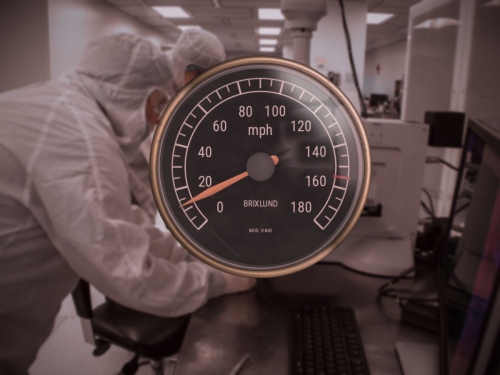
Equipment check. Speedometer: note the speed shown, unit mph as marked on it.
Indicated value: 12.5 mph
